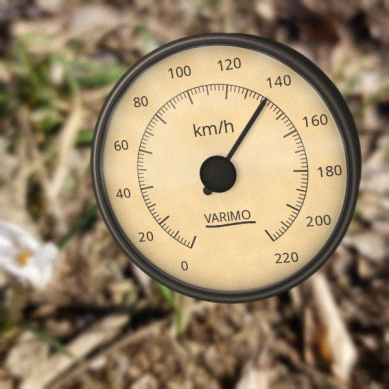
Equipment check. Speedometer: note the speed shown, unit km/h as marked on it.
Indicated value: 140 km/h
